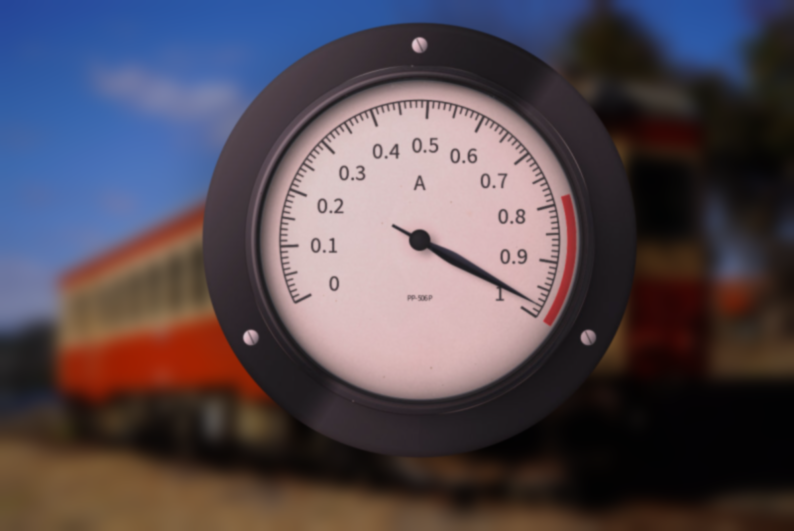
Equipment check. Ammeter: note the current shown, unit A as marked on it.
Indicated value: 0.98 A
